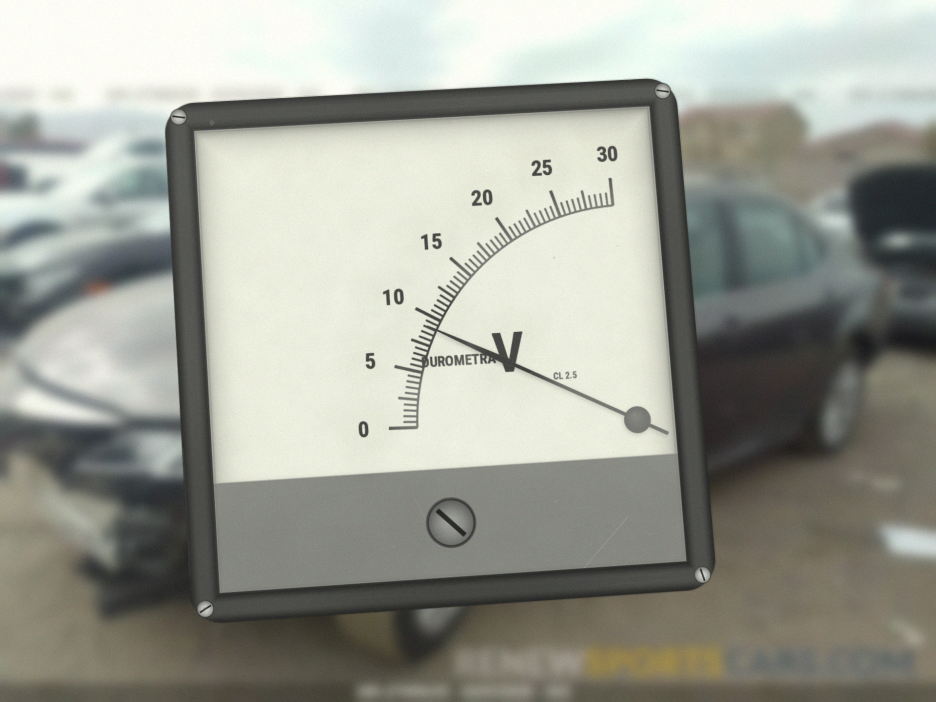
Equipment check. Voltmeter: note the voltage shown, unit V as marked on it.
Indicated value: 9 V
